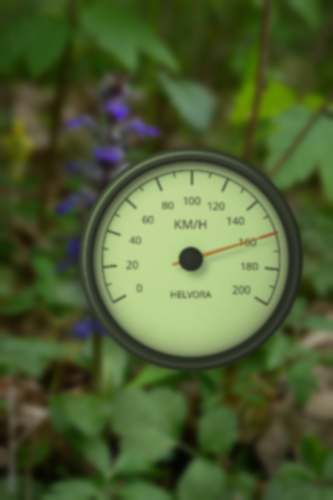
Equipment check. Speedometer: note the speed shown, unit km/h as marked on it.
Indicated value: 160 km/h
